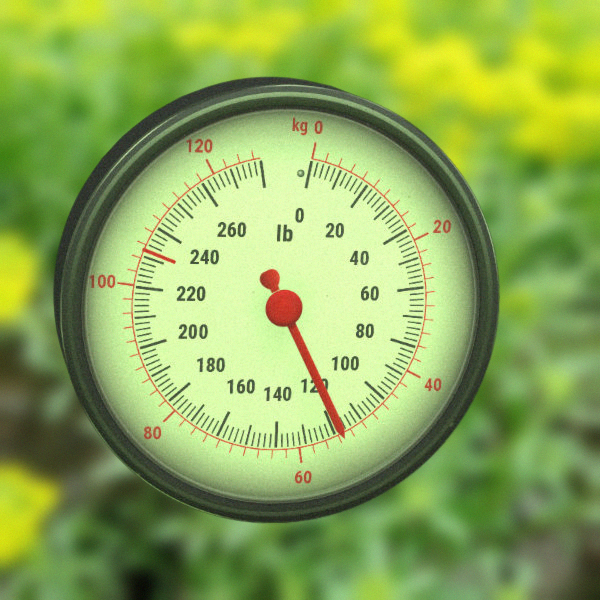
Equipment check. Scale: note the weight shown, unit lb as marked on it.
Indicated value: 118 lb
